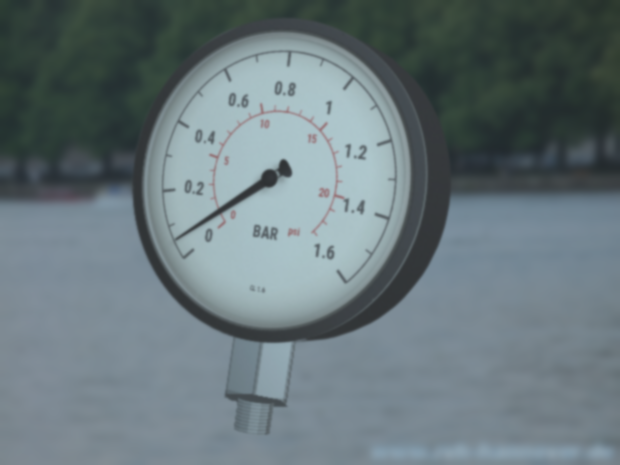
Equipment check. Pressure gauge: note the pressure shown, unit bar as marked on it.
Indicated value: 0.05 bar
